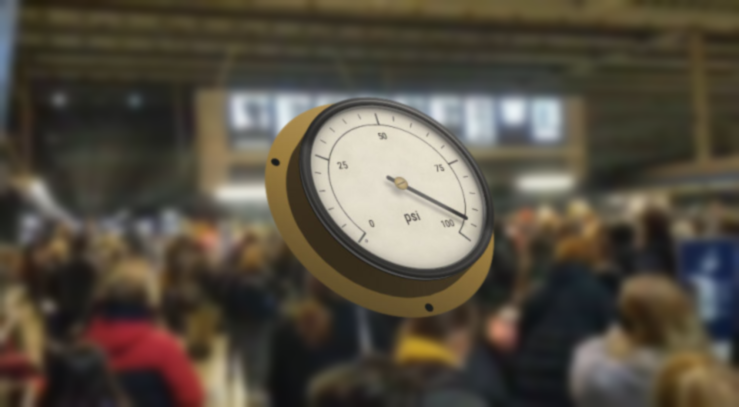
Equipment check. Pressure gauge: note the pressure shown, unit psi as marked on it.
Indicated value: 95 psi
